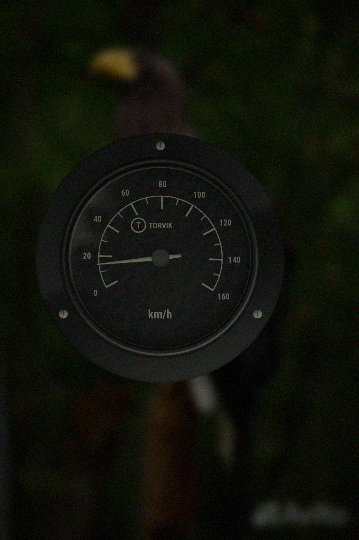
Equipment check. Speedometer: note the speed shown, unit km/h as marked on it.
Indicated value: 15 km/h
